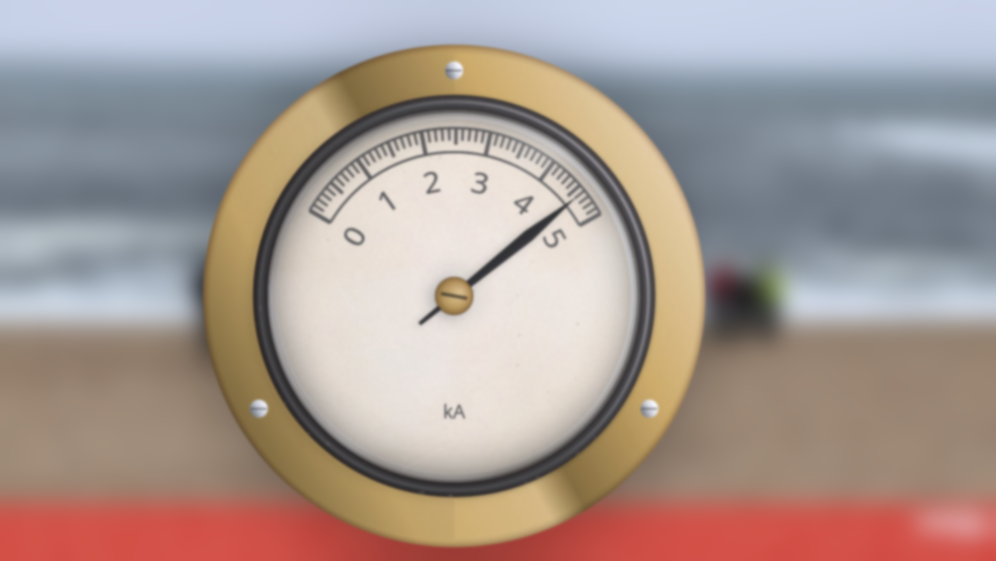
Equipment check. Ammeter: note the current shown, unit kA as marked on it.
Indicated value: 4.6 kA
